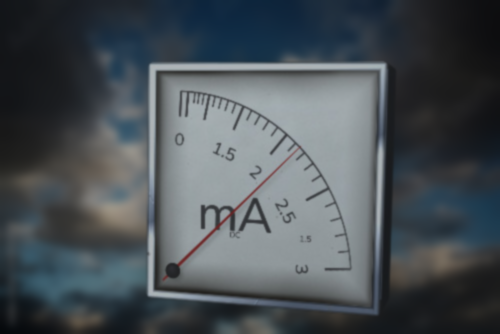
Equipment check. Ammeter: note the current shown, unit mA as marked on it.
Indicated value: 2.15 mA
